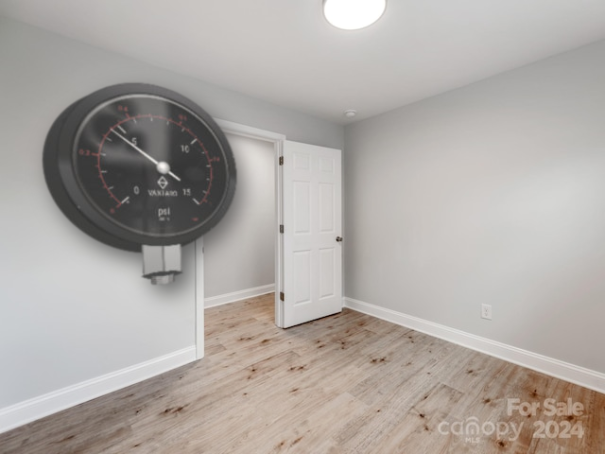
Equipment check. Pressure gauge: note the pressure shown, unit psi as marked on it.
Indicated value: 4.5 psi
